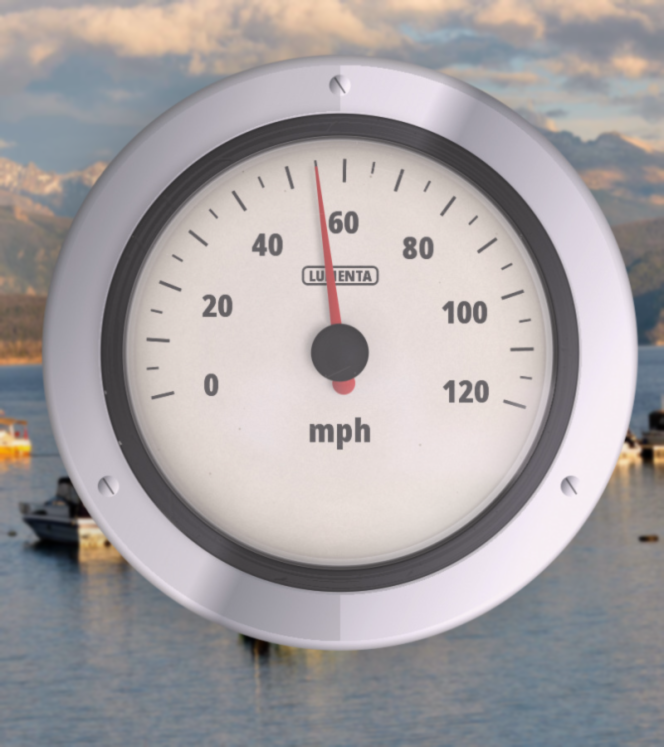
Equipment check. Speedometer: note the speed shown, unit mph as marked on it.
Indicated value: 55 mph
